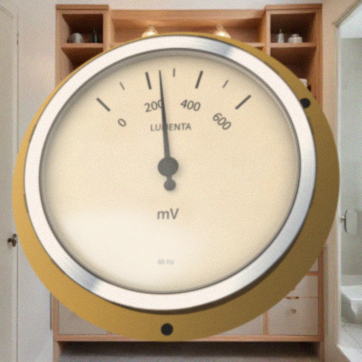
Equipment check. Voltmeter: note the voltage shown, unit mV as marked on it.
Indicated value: 250 mV
